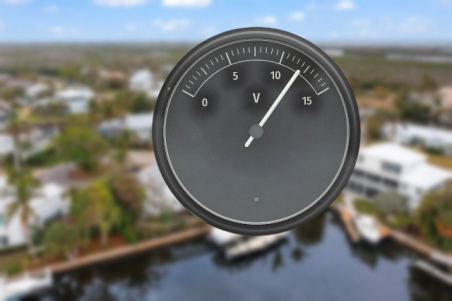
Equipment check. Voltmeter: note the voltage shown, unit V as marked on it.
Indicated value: 12 V
